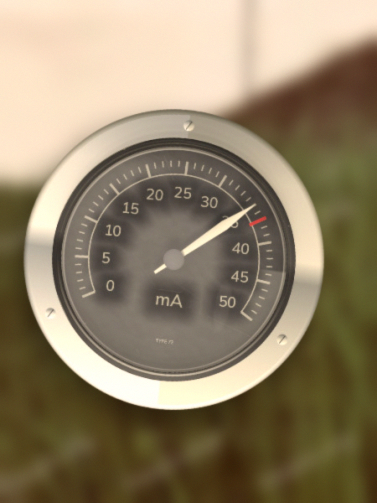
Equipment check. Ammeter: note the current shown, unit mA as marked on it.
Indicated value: 35 mA
